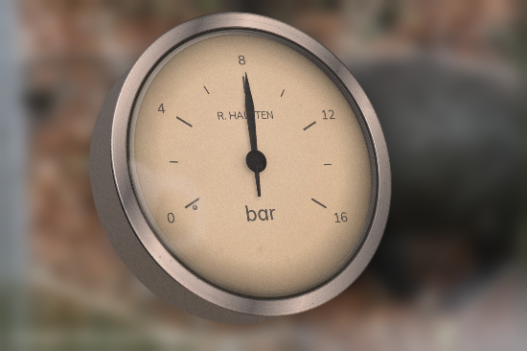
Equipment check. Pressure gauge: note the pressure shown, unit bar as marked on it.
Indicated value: 8 bar
